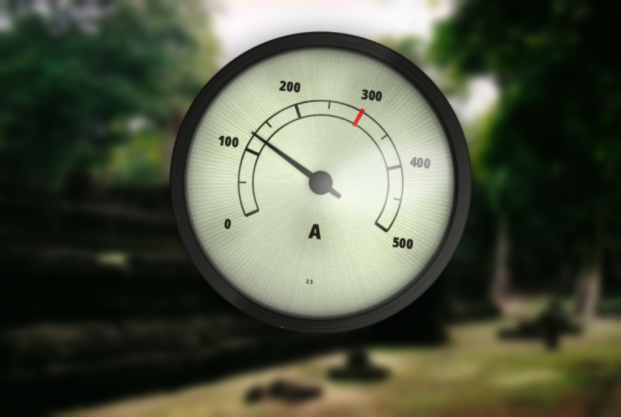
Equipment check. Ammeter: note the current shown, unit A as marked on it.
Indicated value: 125 A
